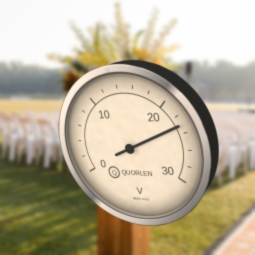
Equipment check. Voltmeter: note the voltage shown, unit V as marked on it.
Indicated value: 23 V
